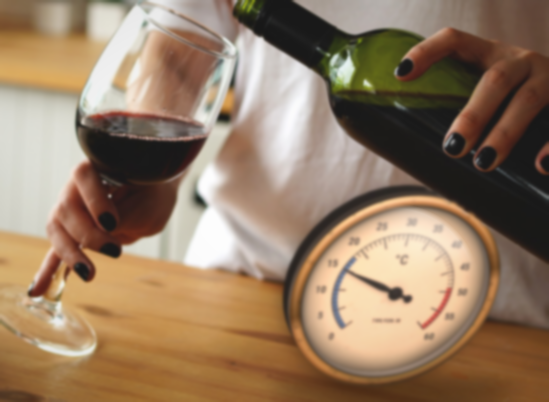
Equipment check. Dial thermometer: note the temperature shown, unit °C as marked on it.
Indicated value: 15 °C
